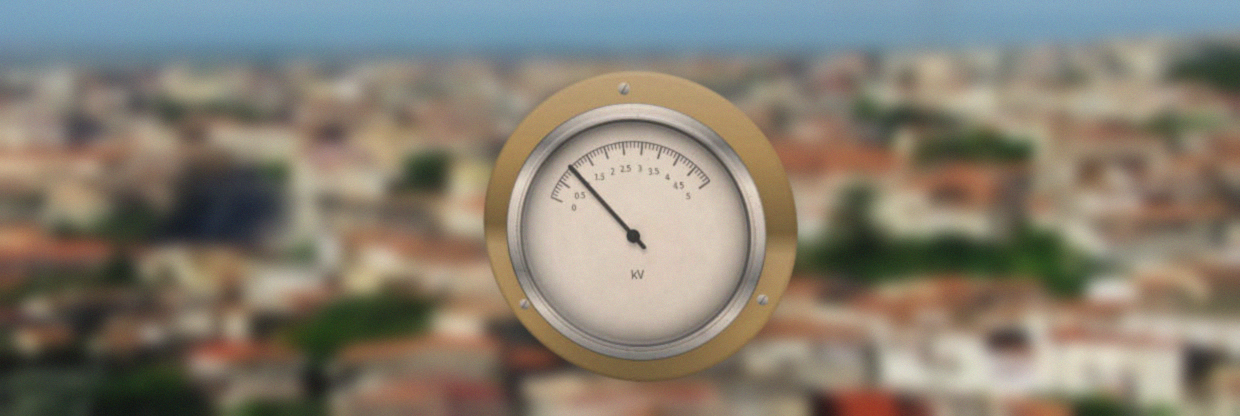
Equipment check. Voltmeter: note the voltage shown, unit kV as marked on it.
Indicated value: 1 kV
